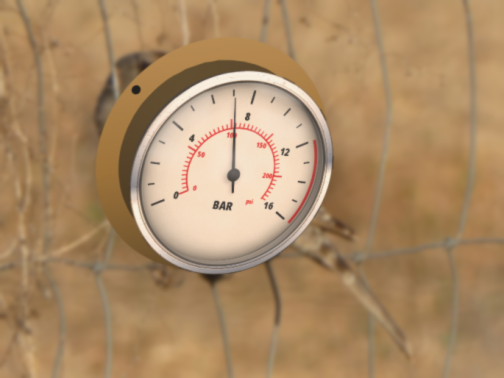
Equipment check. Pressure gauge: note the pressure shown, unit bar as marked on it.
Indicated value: 7 bar
